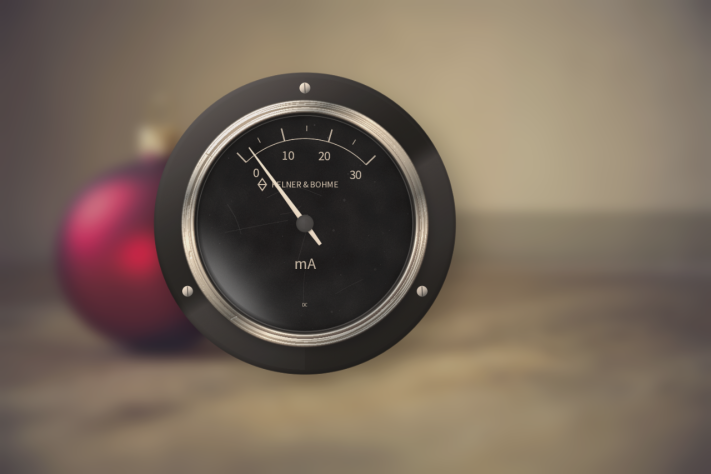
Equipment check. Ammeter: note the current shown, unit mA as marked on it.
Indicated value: 2.5 mA
